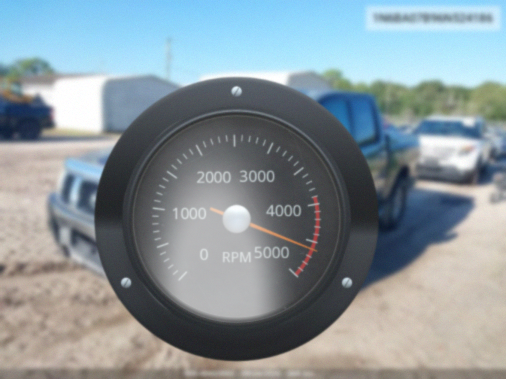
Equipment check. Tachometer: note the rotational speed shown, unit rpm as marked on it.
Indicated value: 4600 rpm
